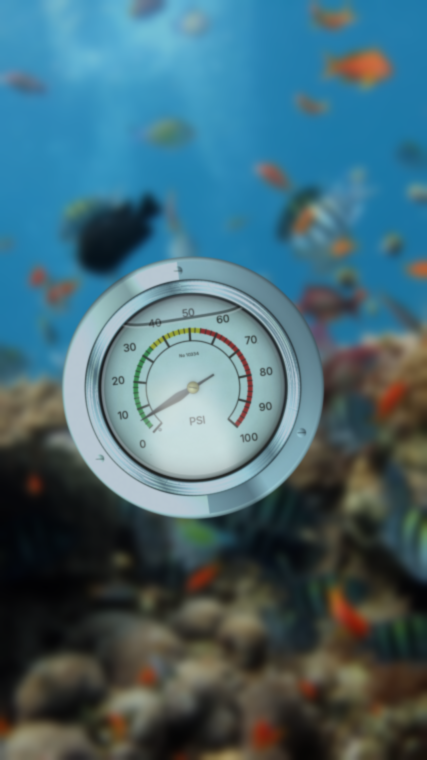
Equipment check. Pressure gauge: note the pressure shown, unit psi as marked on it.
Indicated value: 6 psi
